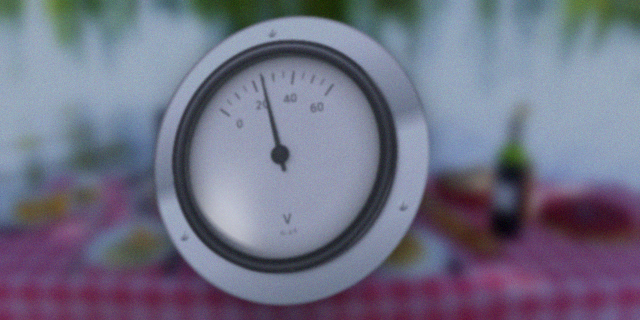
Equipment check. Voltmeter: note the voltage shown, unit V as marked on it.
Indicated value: 25 V
